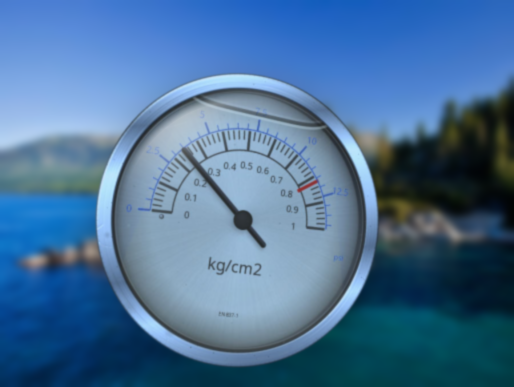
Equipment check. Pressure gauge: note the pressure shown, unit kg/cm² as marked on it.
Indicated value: 0.24 kg/cm²
